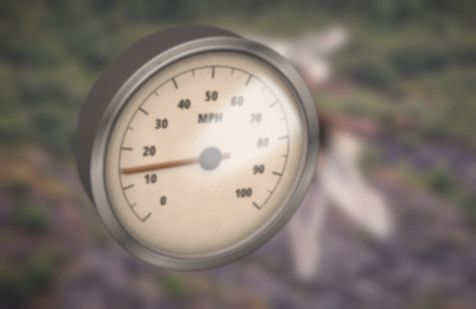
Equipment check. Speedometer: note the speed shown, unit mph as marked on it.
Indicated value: 15 mph
